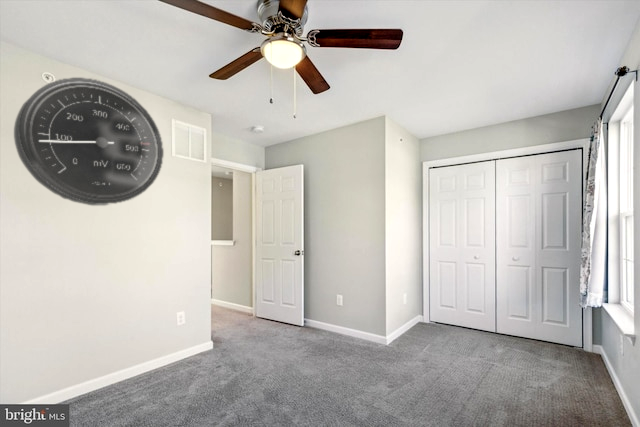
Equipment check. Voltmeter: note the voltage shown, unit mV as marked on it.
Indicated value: 80 mV
